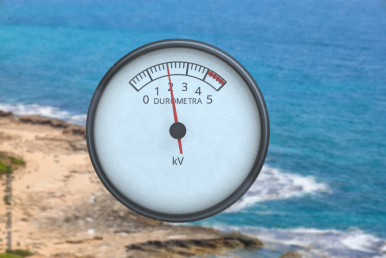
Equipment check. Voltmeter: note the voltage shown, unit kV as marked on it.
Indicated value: 2 kV
